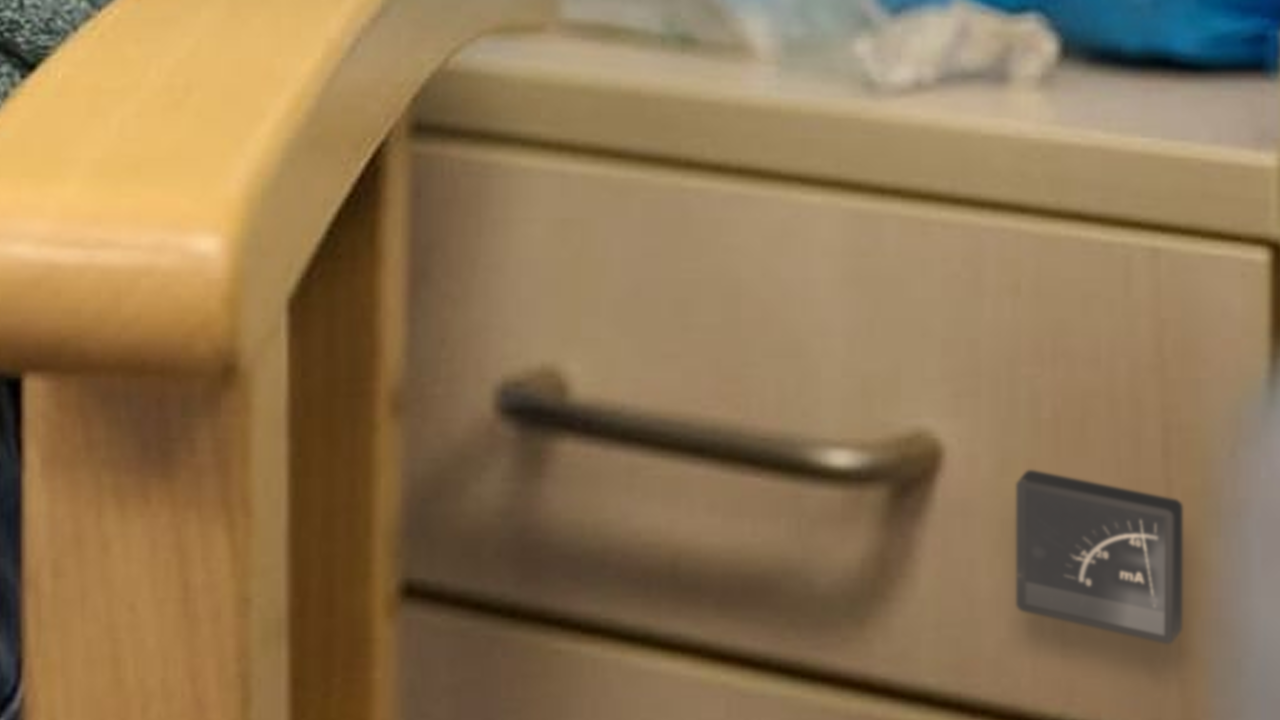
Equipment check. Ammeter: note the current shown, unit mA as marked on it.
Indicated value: 45 mA
